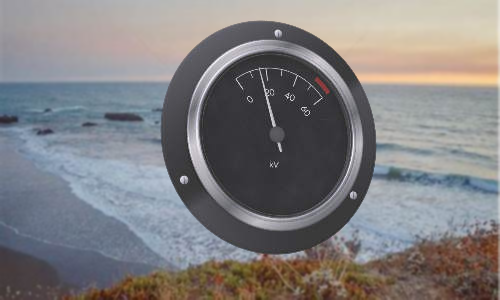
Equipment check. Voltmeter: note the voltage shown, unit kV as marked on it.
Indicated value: 15 kV
